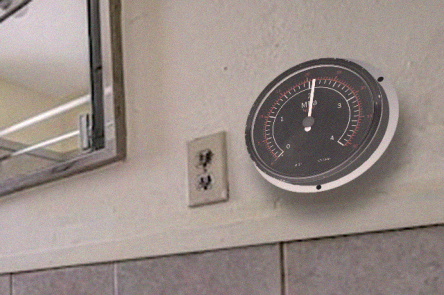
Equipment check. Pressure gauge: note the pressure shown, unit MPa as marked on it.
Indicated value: 2.1 MPa
